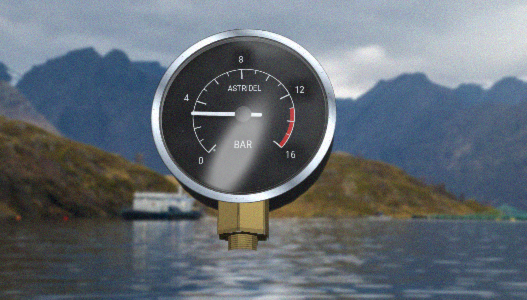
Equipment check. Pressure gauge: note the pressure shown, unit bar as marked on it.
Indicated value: 3 bar
